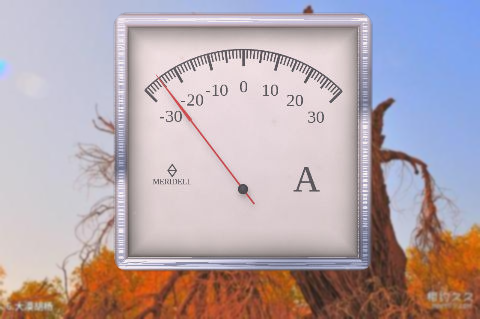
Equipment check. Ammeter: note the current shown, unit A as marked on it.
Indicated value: -25 A
